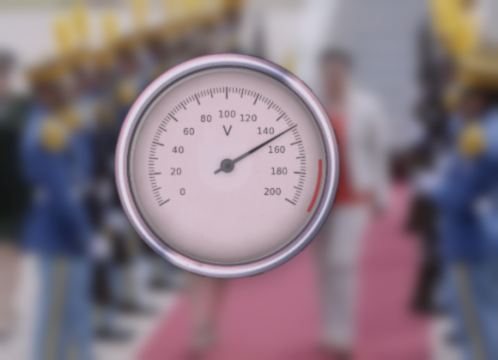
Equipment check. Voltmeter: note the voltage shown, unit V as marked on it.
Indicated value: 150 V
